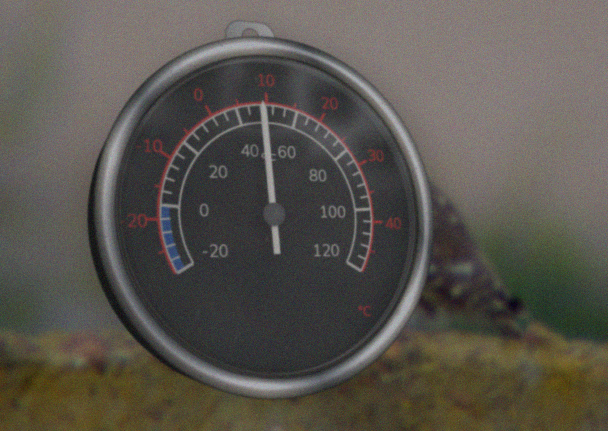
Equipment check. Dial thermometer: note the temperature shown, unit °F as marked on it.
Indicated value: 48 °F
